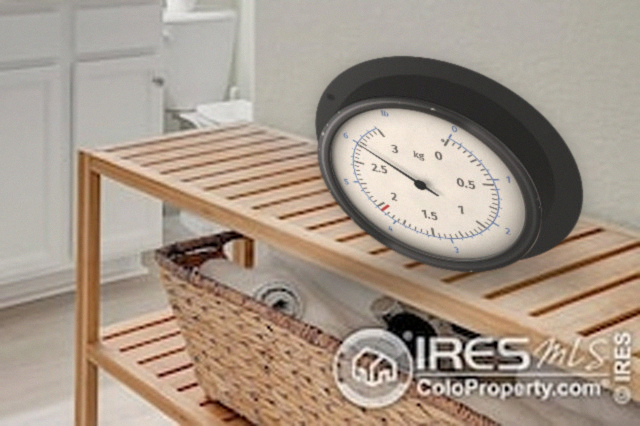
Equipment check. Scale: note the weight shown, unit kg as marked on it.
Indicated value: 2.75 kg
